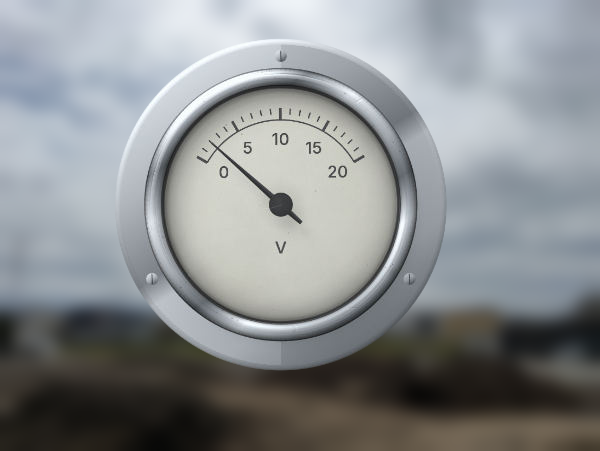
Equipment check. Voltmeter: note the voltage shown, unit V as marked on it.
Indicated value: 2 V
